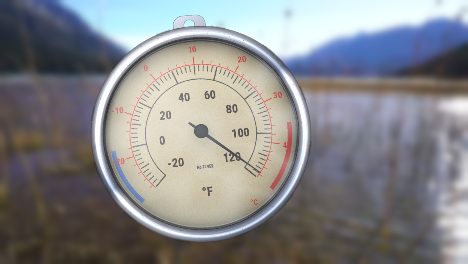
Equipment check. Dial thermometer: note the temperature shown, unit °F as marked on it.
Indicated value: 118 °F
